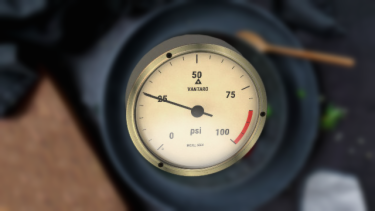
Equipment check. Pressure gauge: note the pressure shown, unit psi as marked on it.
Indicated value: 25 psi
